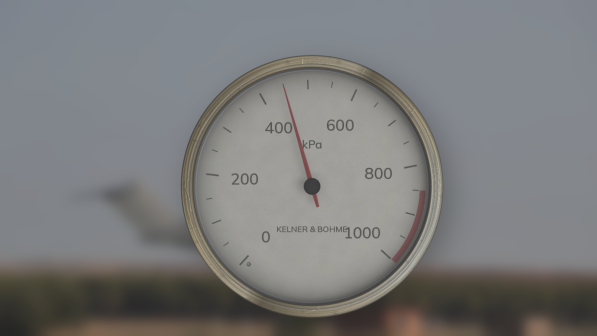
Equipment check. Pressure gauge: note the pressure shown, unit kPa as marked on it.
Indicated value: 450 kPa
